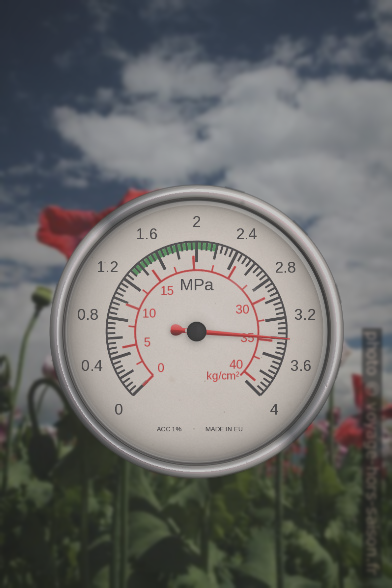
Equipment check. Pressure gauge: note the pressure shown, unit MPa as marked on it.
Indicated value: 3.4 MPa
